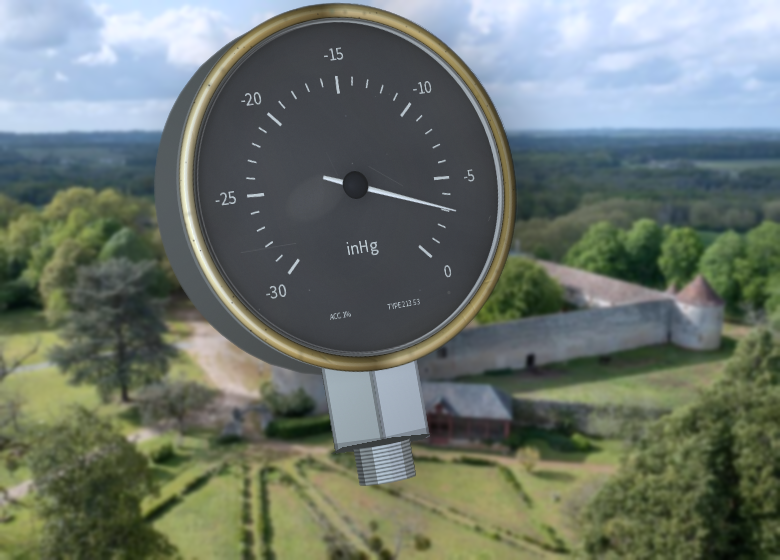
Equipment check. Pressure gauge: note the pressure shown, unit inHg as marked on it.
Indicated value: -3 inHg
